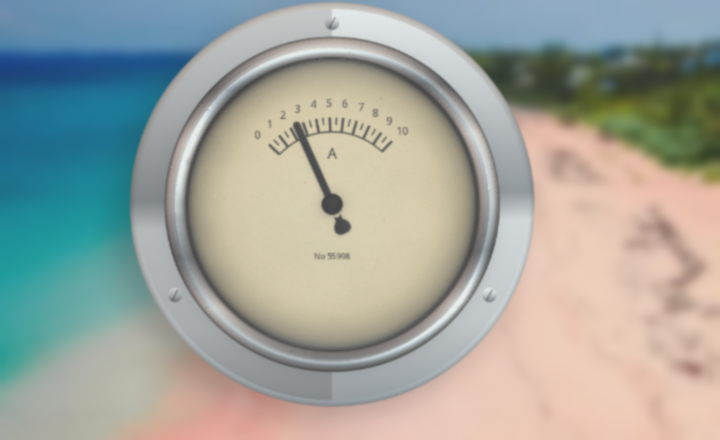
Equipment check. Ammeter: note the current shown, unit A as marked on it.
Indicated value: 2.5 A
